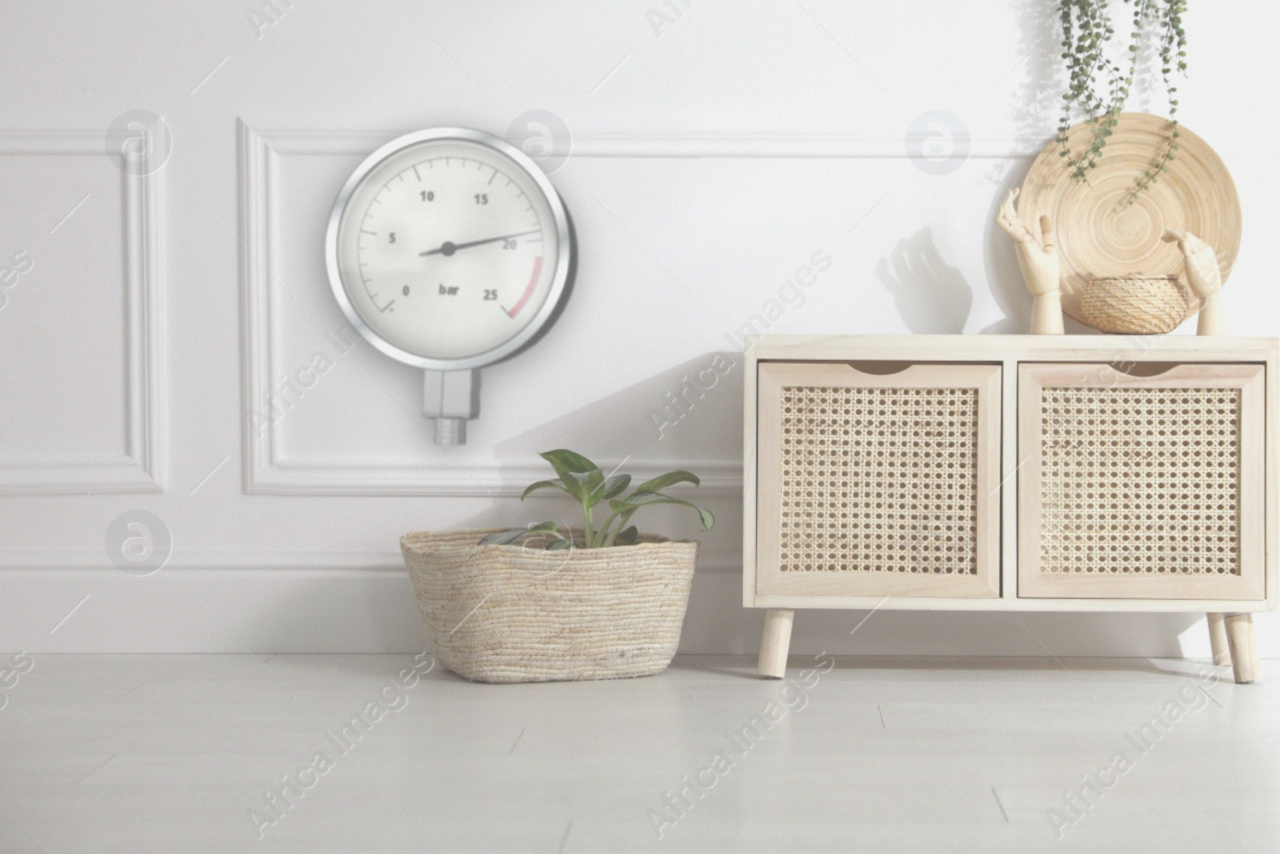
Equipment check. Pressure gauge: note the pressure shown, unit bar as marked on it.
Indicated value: 19.5 bar
